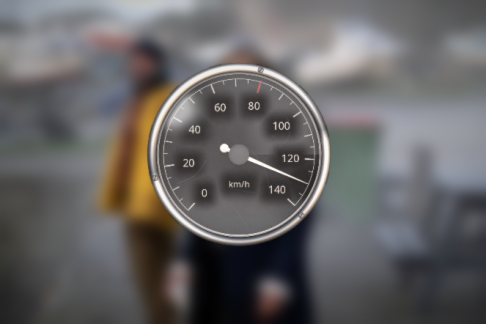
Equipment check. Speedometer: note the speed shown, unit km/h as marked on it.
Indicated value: 130 km/h
